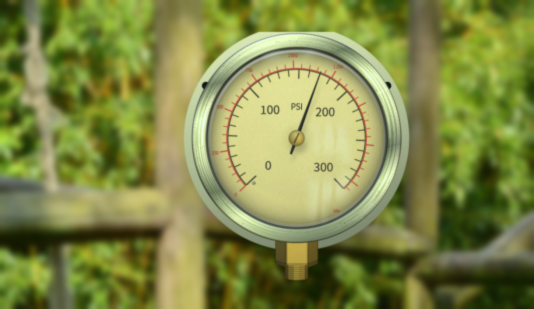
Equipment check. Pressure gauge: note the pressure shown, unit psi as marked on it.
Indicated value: 170 psi
